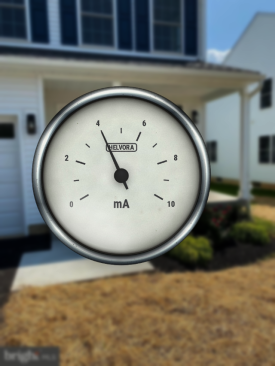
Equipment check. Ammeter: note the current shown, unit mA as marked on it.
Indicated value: 4 mA
